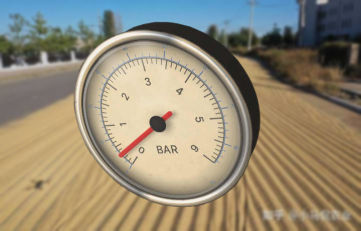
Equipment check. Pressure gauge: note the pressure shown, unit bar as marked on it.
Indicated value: 0.3 bar
